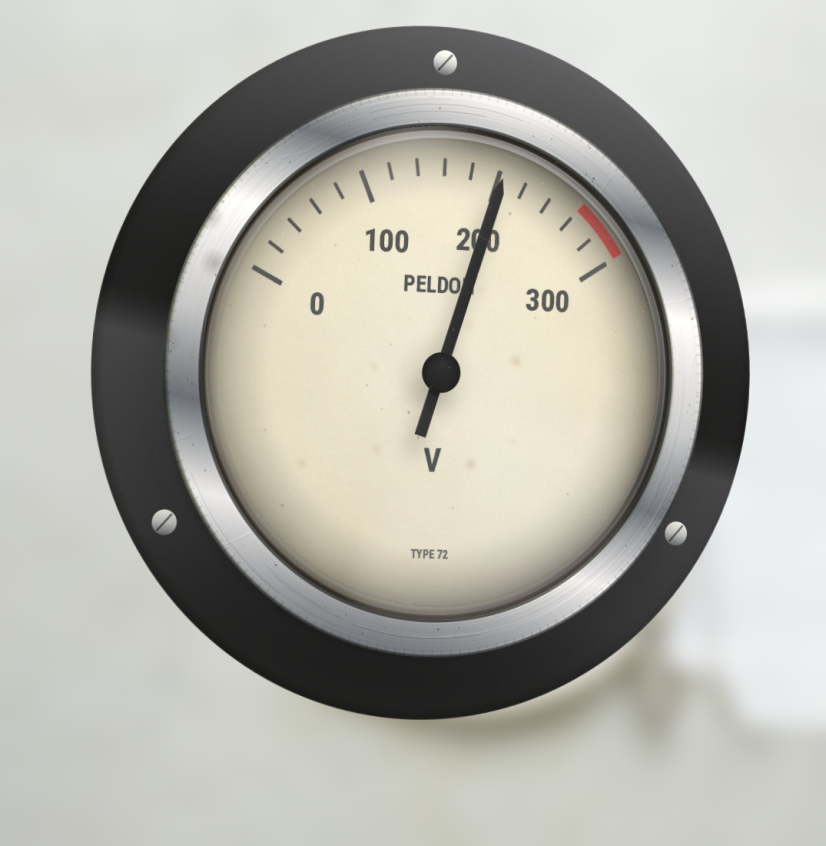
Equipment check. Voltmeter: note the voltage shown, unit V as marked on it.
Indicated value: 200 V
